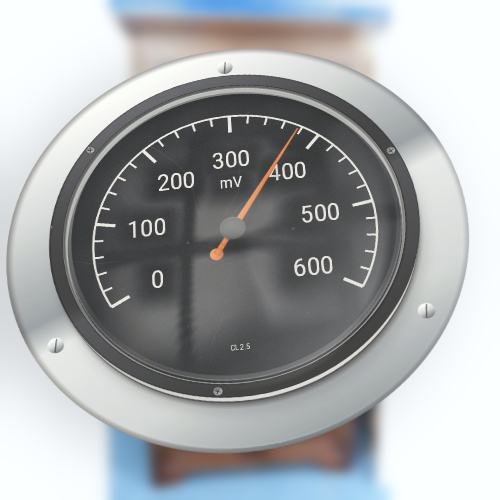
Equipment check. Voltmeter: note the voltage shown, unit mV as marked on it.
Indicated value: 380 mV
